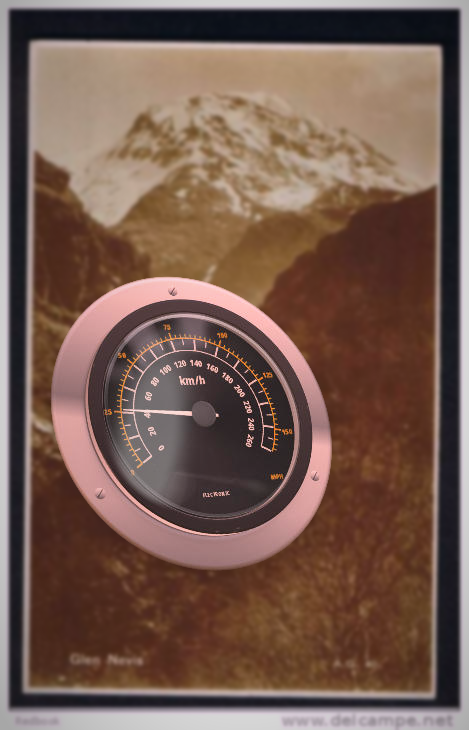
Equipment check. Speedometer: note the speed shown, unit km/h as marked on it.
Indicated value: 40 km/h
